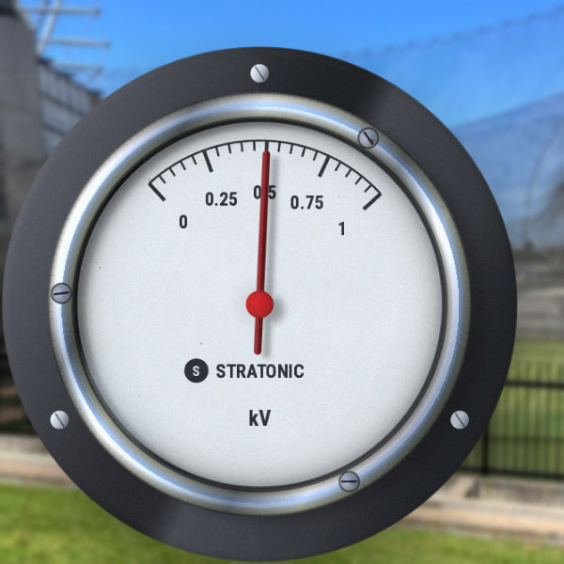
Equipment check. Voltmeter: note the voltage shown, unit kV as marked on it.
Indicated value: 0.5 kV
